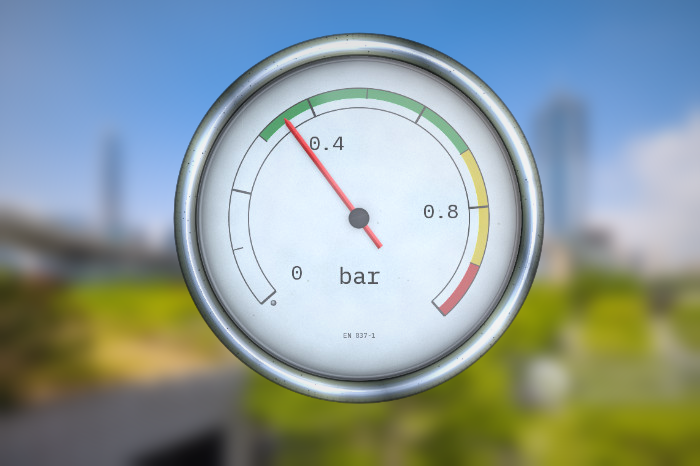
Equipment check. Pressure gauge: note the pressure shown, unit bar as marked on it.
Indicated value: 0.35 bar
